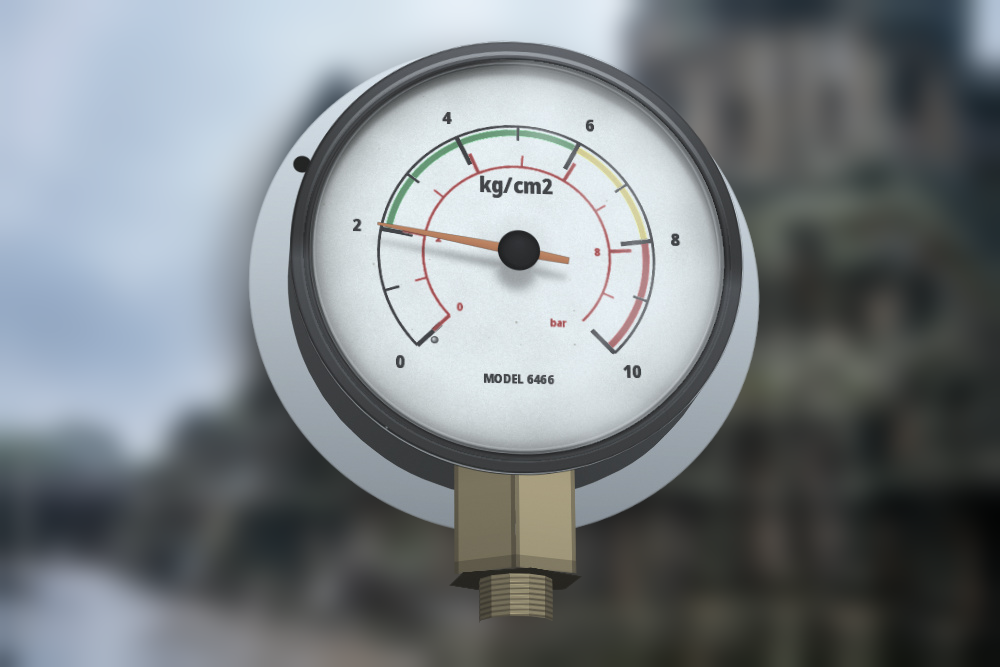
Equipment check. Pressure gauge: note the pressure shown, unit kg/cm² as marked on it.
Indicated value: 2 kg/cm²
